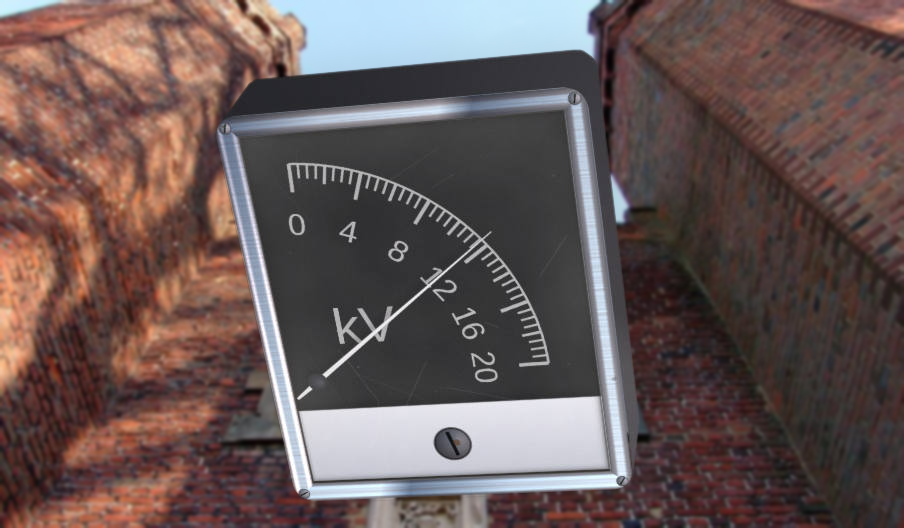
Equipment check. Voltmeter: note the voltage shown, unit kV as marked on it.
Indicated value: 11.5 kV
